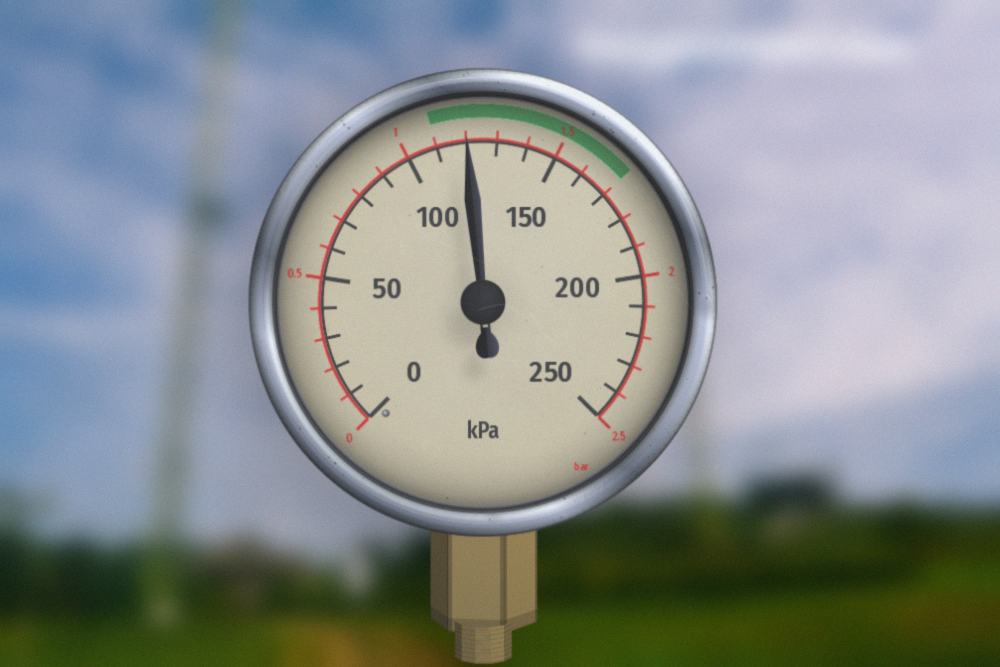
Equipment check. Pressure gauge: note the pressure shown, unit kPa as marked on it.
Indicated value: 120 kPa
